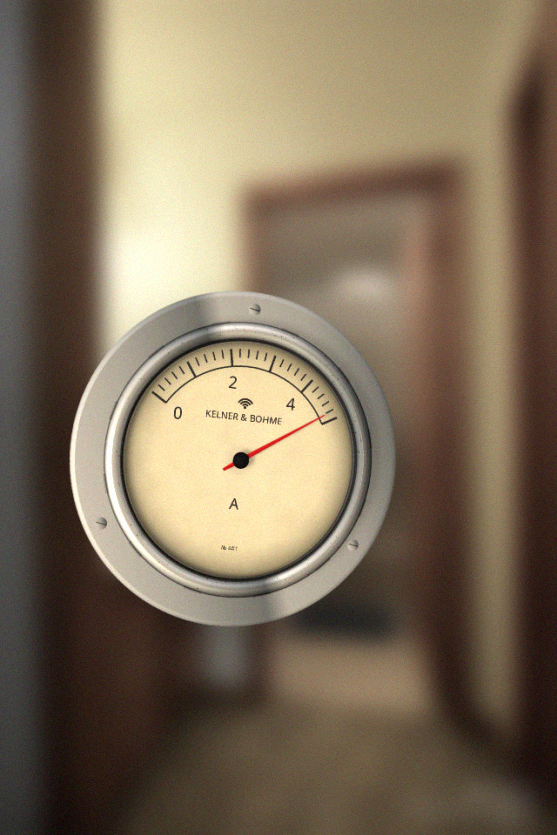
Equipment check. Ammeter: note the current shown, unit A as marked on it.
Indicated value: 4.8 A
